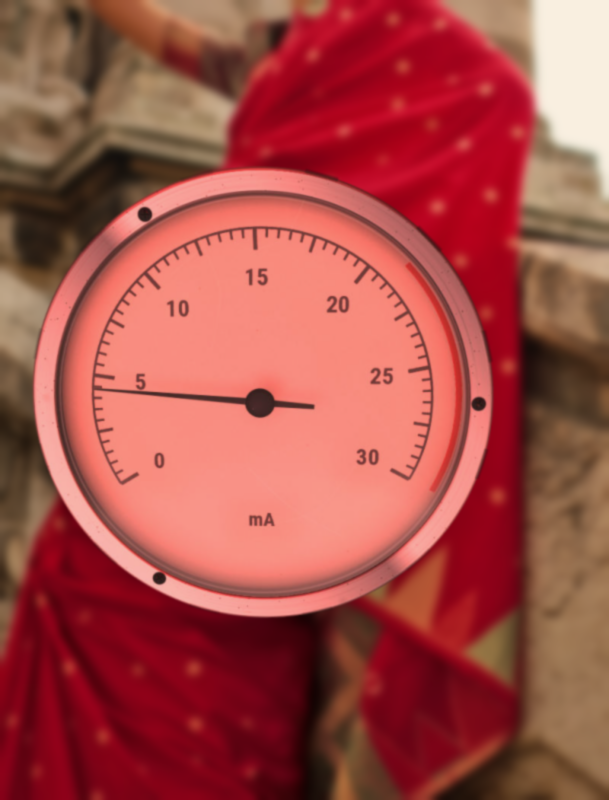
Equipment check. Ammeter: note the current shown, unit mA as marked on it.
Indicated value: 4.5 mA
